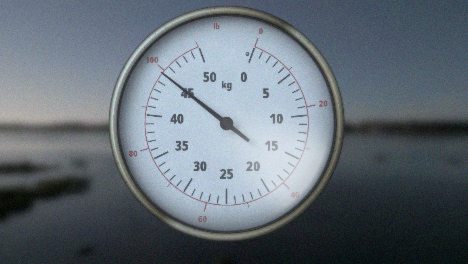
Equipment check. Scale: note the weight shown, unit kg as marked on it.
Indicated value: 45 kg
